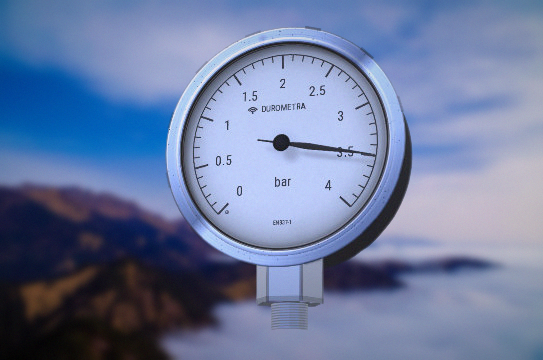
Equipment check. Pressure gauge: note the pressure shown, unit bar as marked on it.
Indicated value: 3.5 bar
